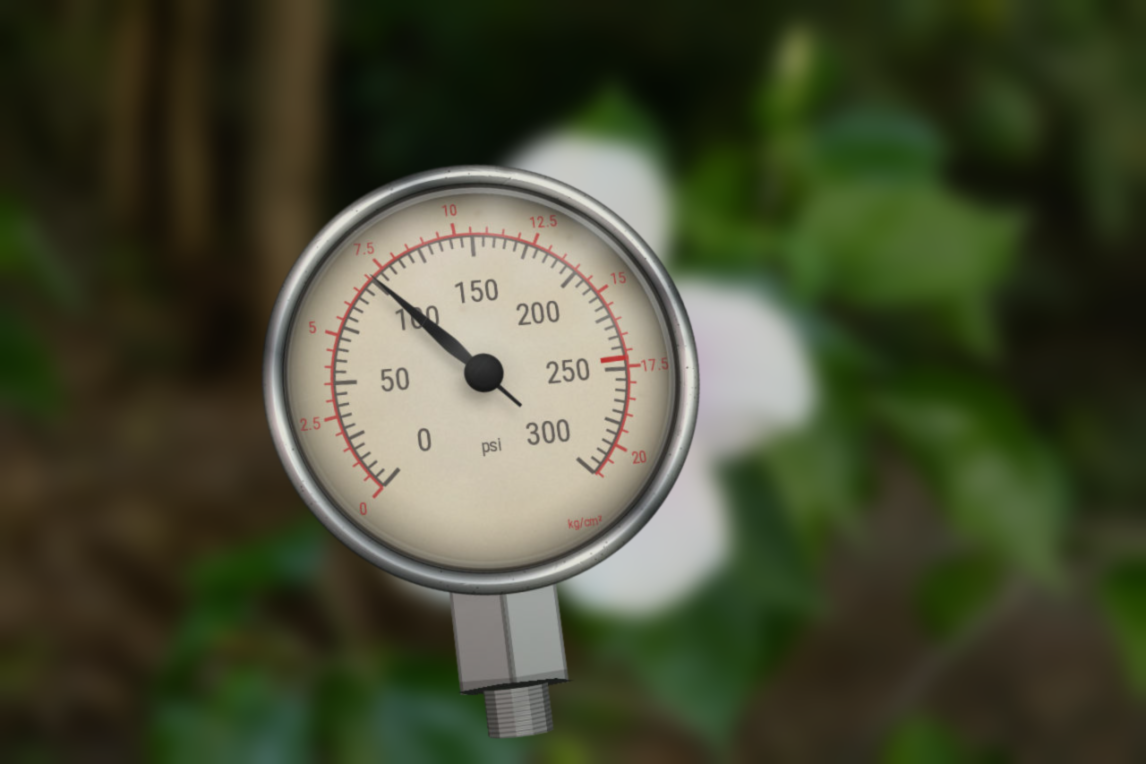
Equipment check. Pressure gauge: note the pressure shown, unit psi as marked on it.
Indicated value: 100 psi
